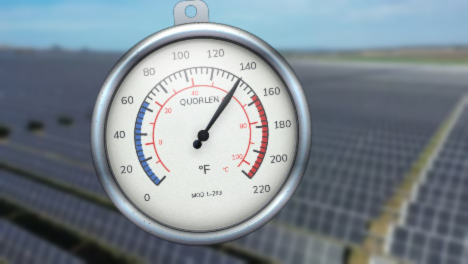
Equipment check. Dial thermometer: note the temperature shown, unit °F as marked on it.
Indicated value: 140 °F
